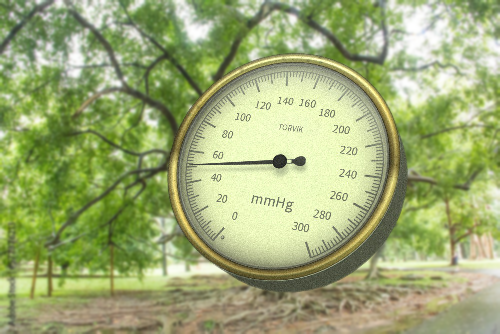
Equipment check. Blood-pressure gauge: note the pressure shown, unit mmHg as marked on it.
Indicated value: 50 mmHg
